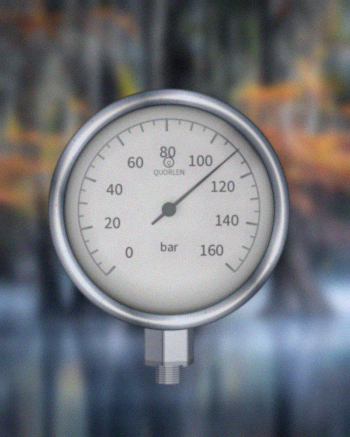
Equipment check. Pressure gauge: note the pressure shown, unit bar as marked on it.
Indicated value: 110 bar
